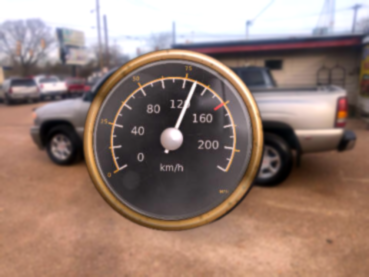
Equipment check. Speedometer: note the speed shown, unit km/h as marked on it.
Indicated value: 130 km/h
